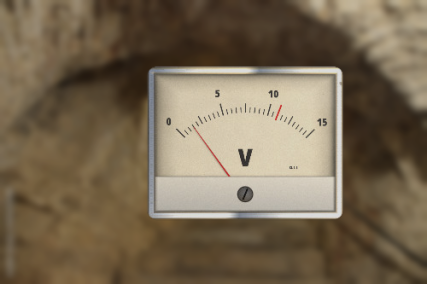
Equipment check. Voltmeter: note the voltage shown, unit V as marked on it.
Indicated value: 1.5 V
